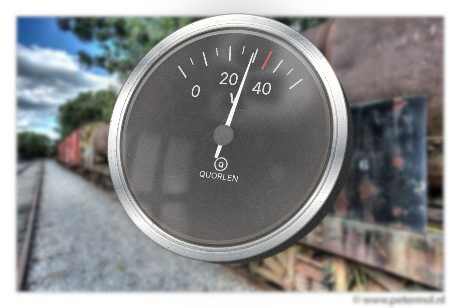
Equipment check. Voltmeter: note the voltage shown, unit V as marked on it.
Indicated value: 30 V
